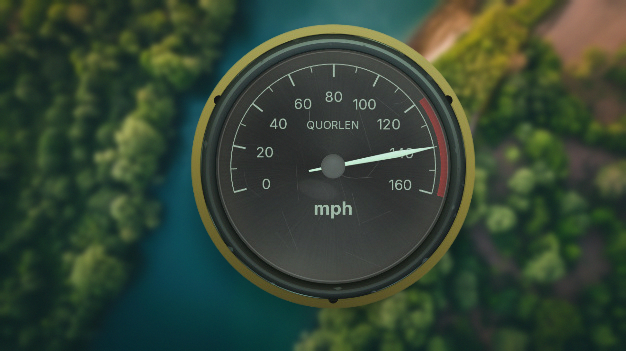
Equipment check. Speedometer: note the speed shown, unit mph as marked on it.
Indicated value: 140 mph
